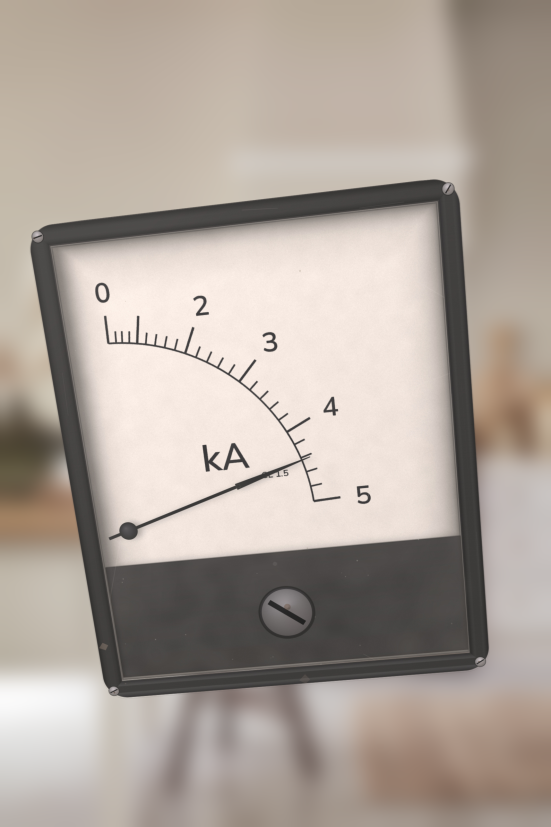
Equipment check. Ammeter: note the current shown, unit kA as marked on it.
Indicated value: 4.4 kA
